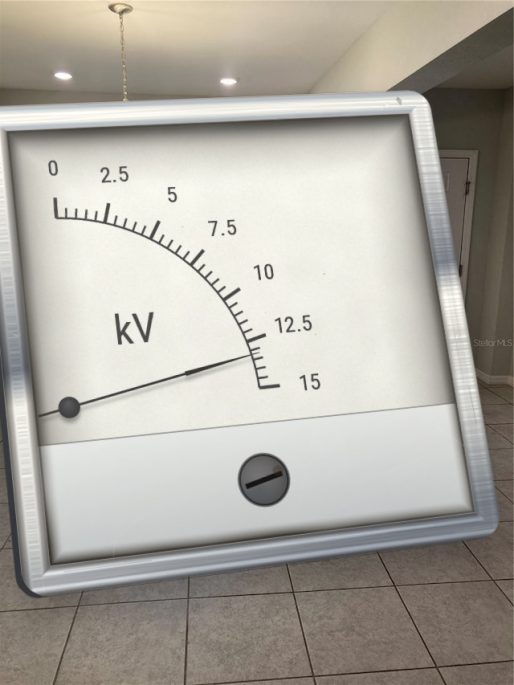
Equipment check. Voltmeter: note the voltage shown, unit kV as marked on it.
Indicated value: 13.25 kV
